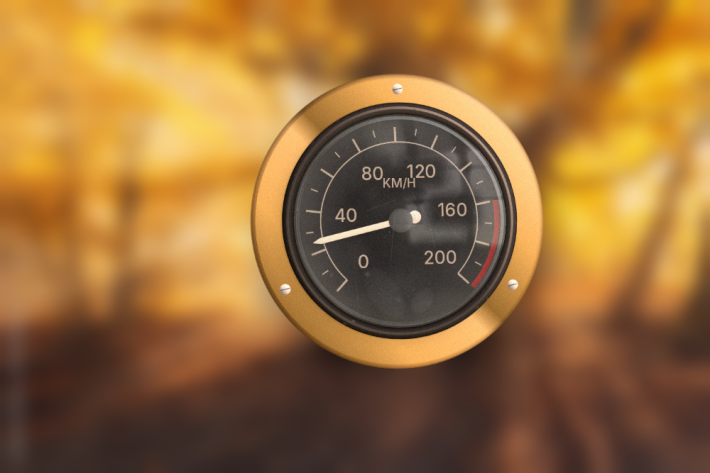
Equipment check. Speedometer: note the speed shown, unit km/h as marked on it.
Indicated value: 25 km/h
